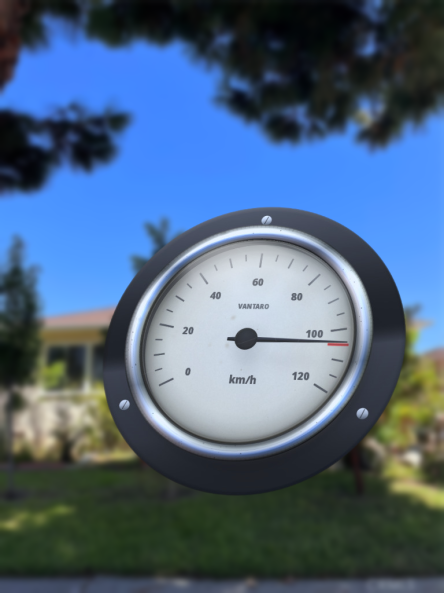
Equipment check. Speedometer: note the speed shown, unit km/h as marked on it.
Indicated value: 105 km/h
